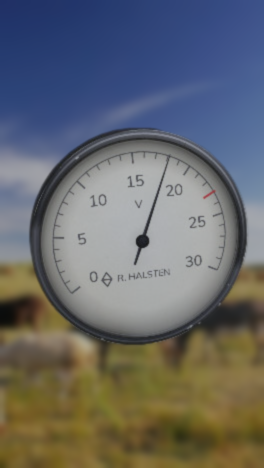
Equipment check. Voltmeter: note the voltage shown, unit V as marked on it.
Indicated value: 18 V
